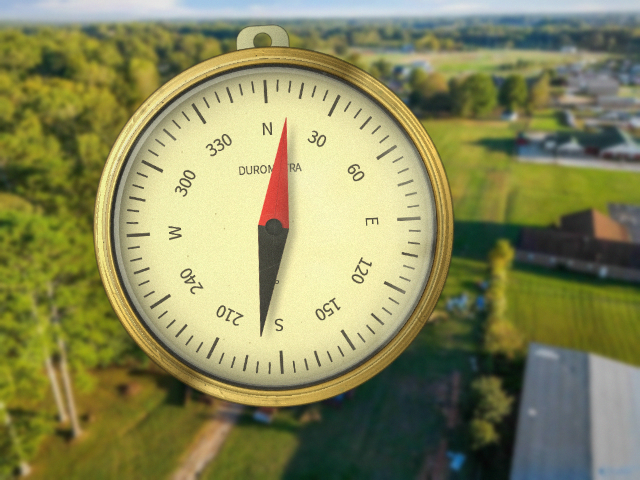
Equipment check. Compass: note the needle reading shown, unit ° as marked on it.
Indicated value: 10 °
